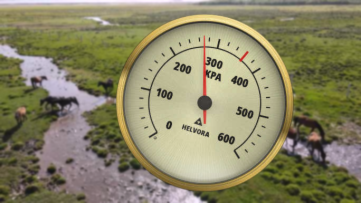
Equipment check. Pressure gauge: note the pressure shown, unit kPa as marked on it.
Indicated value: 270 kPa
